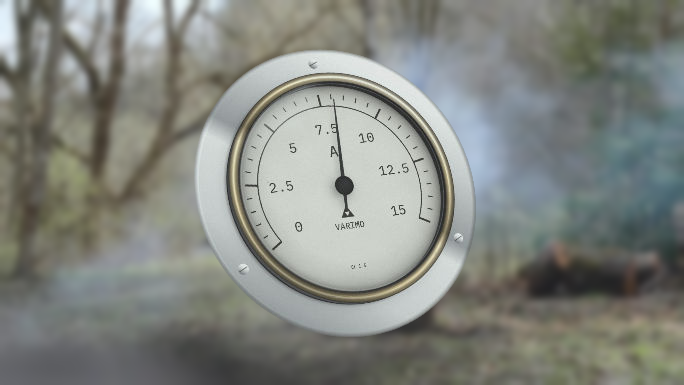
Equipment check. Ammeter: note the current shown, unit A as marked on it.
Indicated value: 8 A
